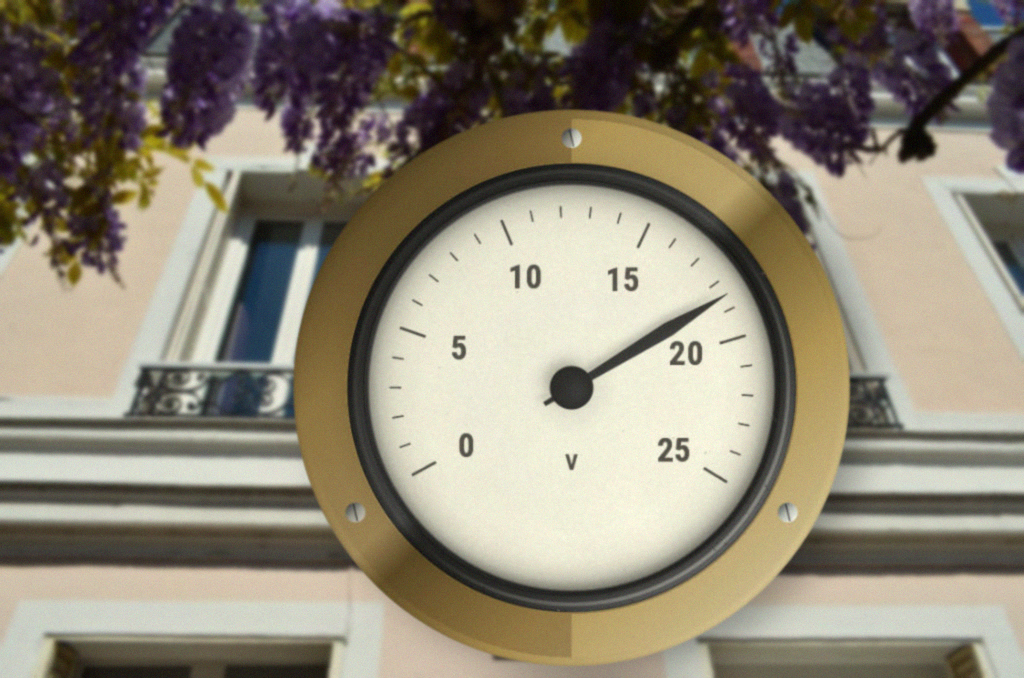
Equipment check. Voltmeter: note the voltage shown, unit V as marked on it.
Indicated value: 18.5 V
